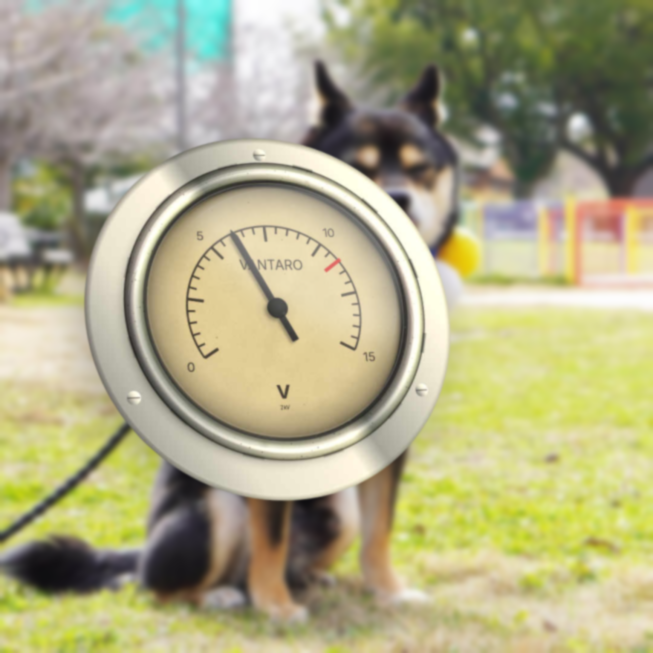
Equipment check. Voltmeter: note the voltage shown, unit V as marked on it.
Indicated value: 6 V
